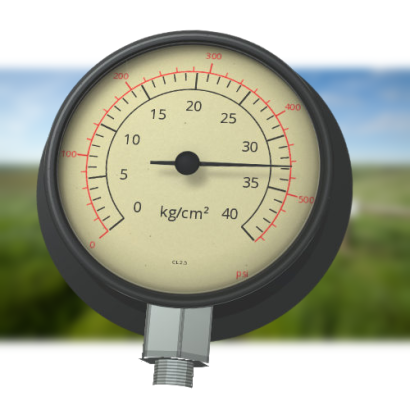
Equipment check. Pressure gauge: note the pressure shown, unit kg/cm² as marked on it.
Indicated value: 33 kg/cm²
